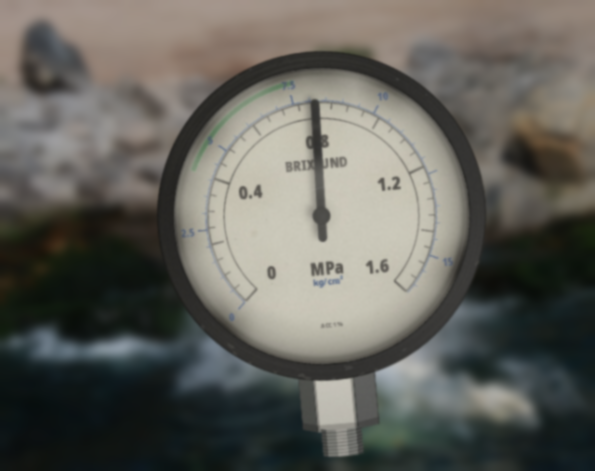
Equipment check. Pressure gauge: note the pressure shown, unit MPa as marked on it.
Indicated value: 0.8 MPa
